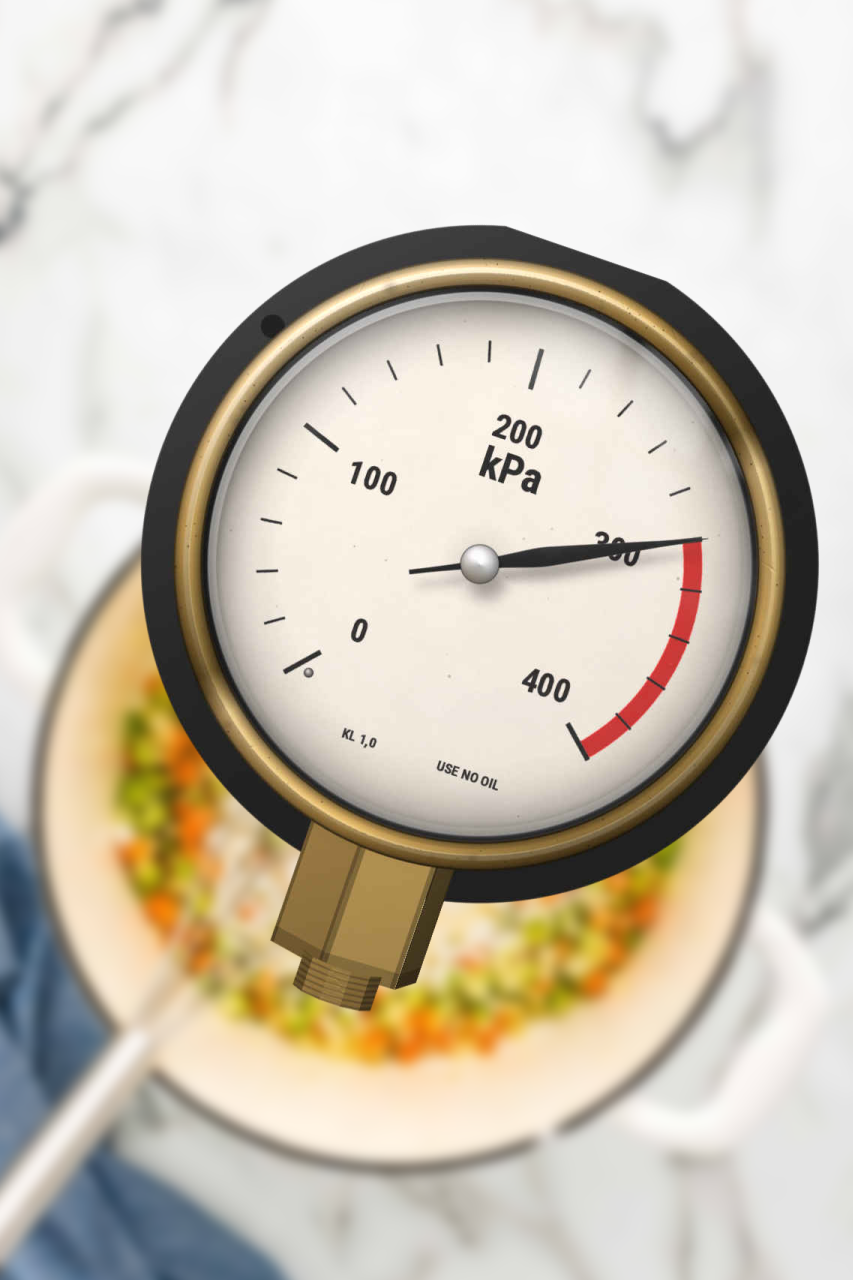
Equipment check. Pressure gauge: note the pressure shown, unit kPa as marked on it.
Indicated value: 300 kPa
